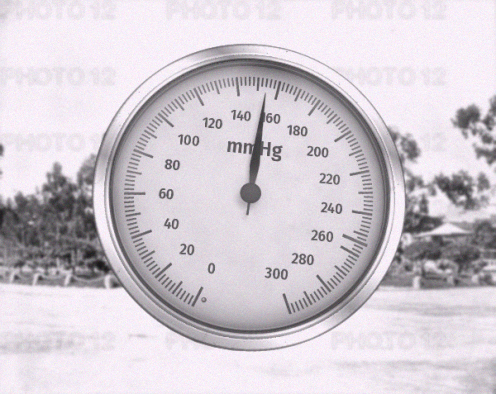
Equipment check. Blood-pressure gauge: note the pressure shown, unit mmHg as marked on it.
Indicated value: 154 mmHg
